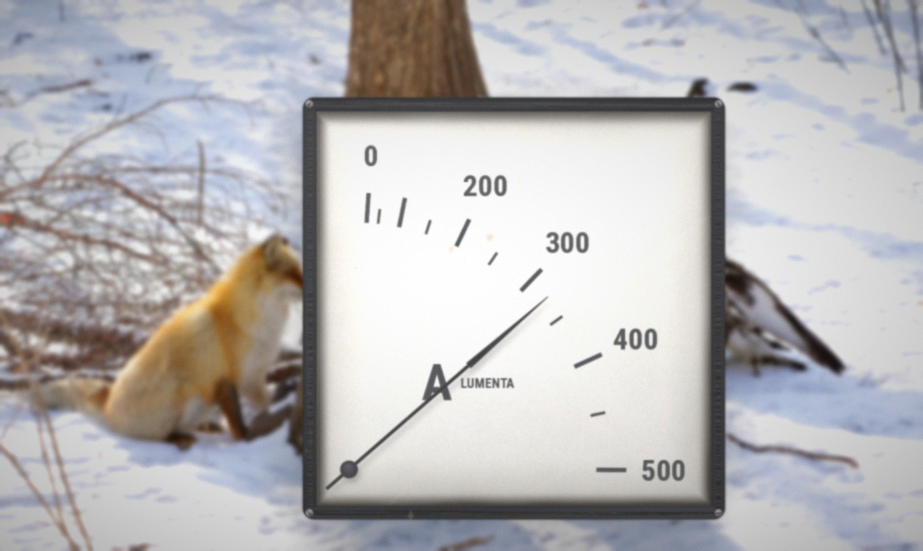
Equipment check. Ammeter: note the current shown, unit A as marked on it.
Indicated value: 325 A
